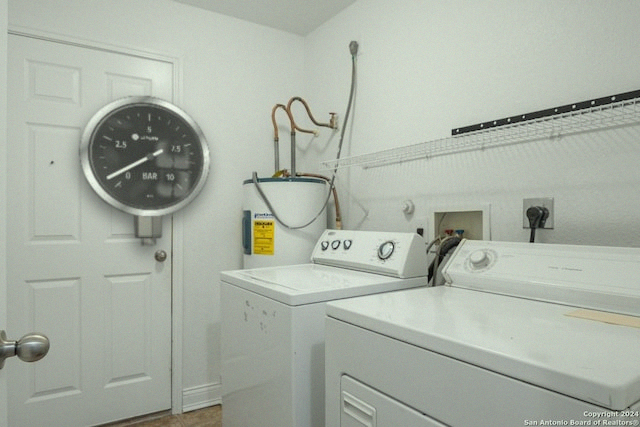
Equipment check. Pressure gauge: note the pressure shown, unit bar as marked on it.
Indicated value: 0.5 bar
